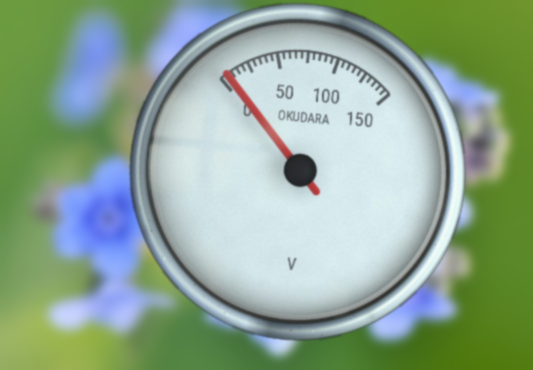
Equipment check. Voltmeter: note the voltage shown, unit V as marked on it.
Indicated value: 5 V
